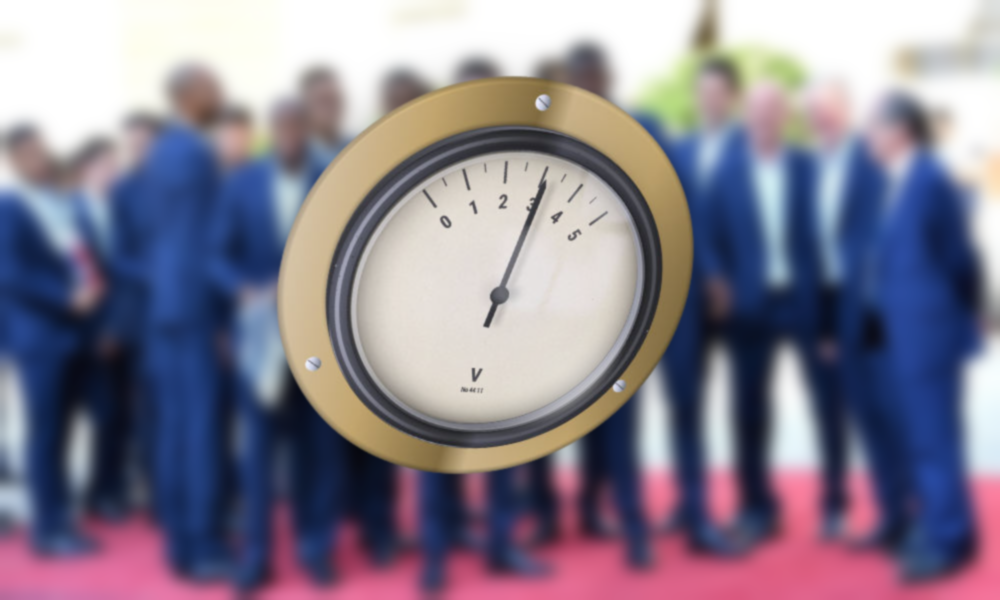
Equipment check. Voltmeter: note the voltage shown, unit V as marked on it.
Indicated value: 3 V
